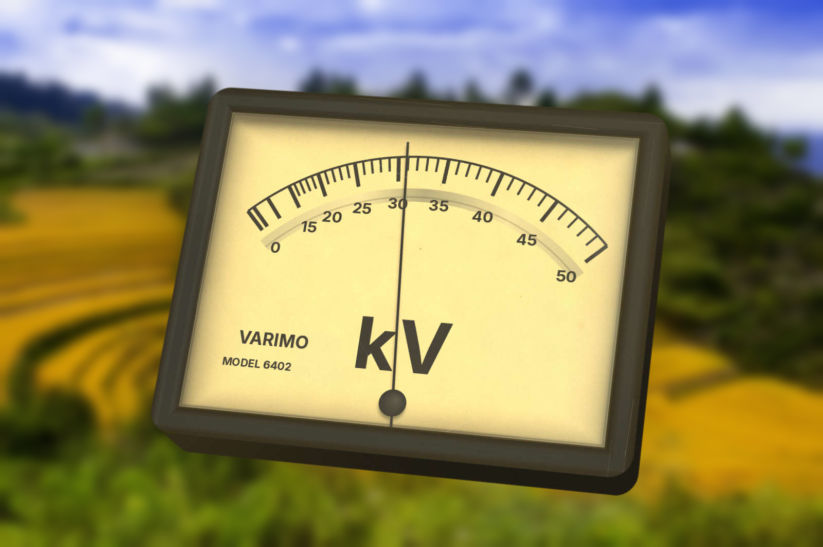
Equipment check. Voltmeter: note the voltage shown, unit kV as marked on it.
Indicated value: 31 kV
